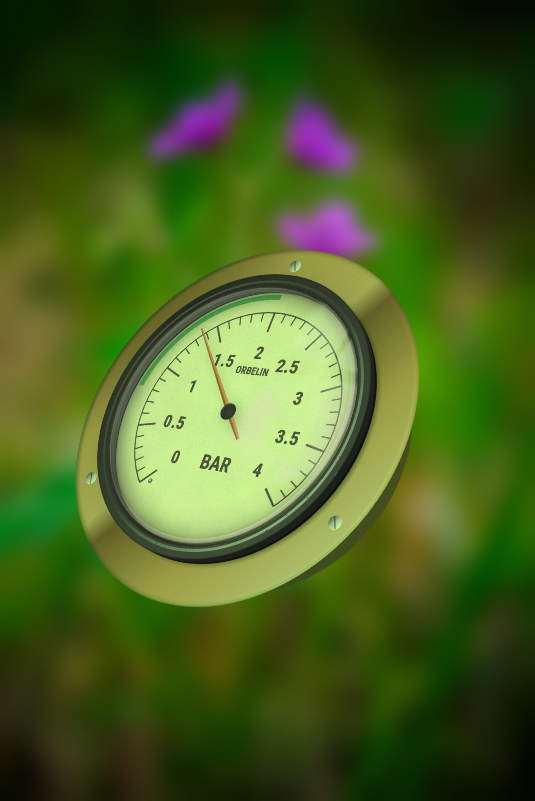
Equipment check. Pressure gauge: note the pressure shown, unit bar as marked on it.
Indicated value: 1.4 bar
